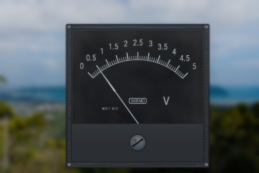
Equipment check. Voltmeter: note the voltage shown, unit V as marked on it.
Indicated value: 0.5 V
